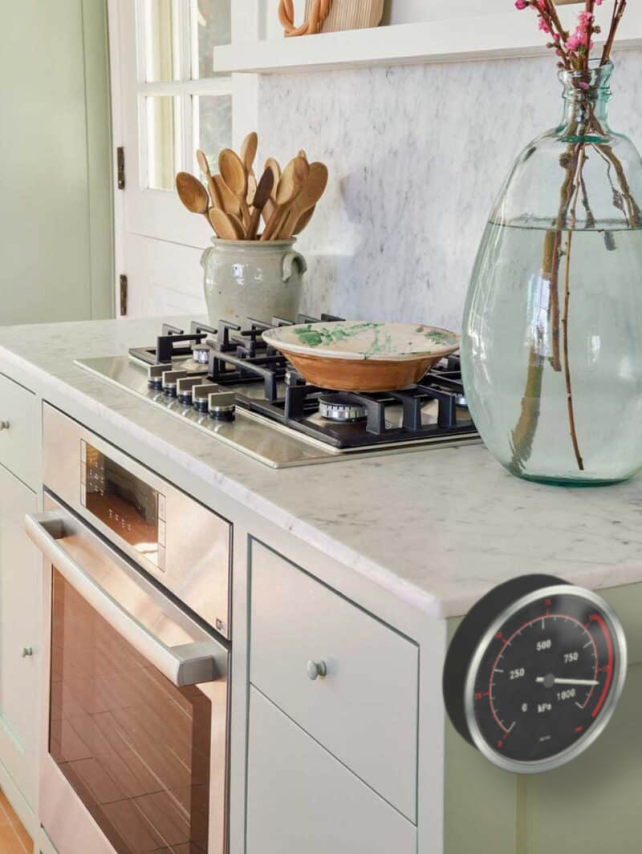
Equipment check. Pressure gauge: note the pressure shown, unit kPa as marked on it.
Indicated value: 900 kPa
